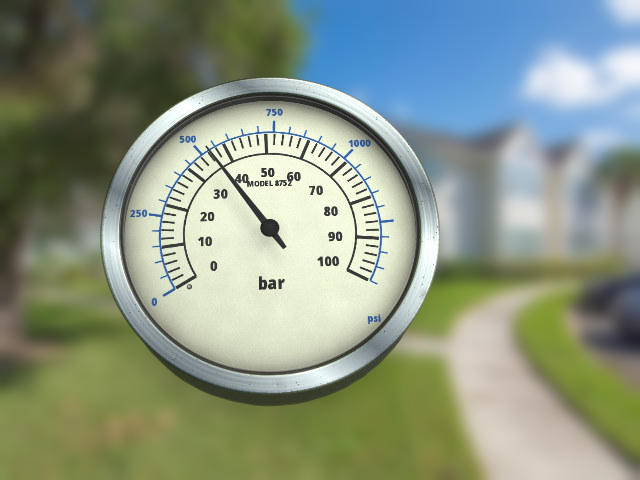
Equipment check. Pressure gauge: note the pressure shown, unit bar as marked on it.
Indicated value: 36 bar
